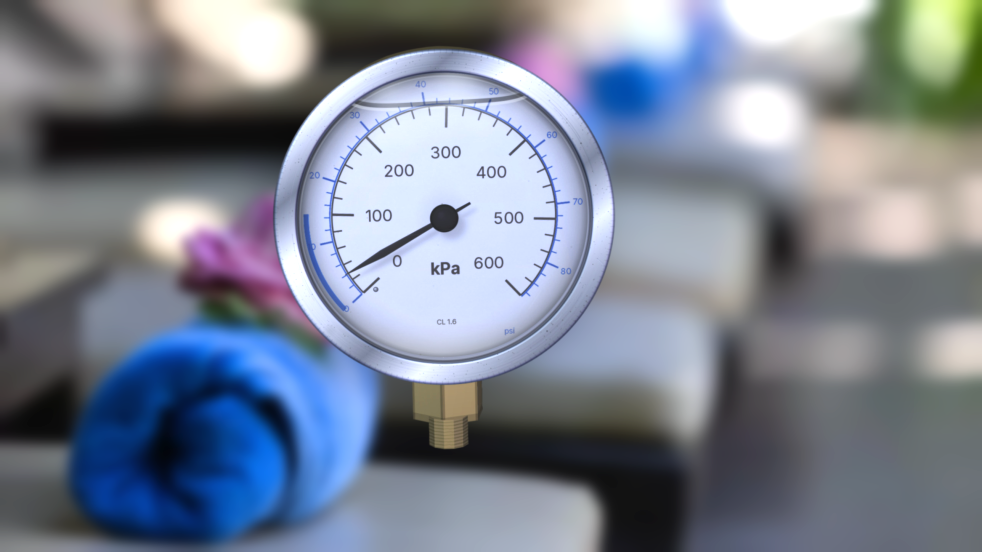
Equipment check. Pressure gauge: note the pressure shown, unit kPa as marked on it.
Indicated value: 30 kPa
